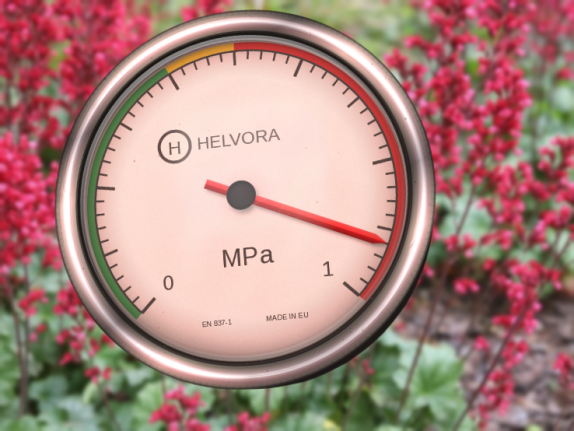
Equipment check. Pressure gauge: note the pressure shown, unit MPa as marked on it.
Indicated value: 0.92 MPa
